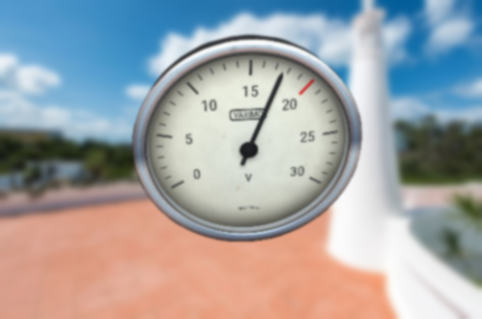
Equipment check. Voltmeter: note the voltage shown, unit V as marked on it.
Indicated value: 17.5 V
